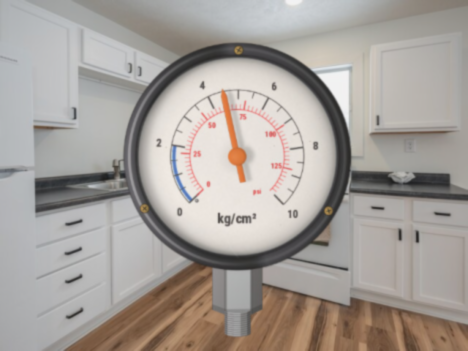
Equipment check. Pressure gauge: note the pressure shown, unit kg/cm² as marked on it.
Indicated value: 4.5 kg/cm²
